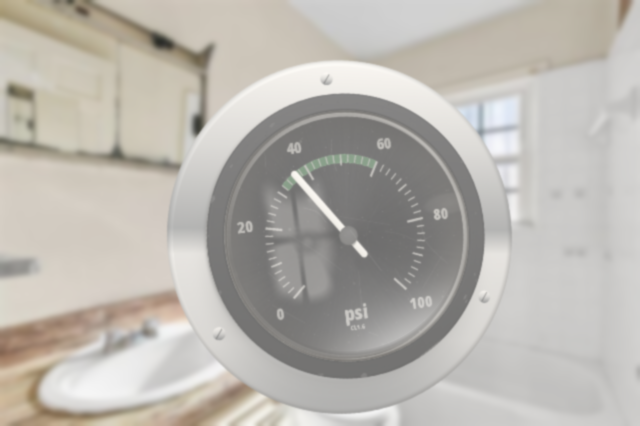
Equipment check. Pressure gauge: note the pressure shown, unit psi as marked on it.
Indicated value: 36 psi
